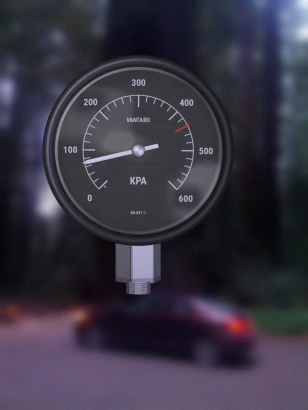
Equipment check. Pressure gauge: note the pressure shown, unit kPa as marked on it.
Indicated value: 70 kPa
